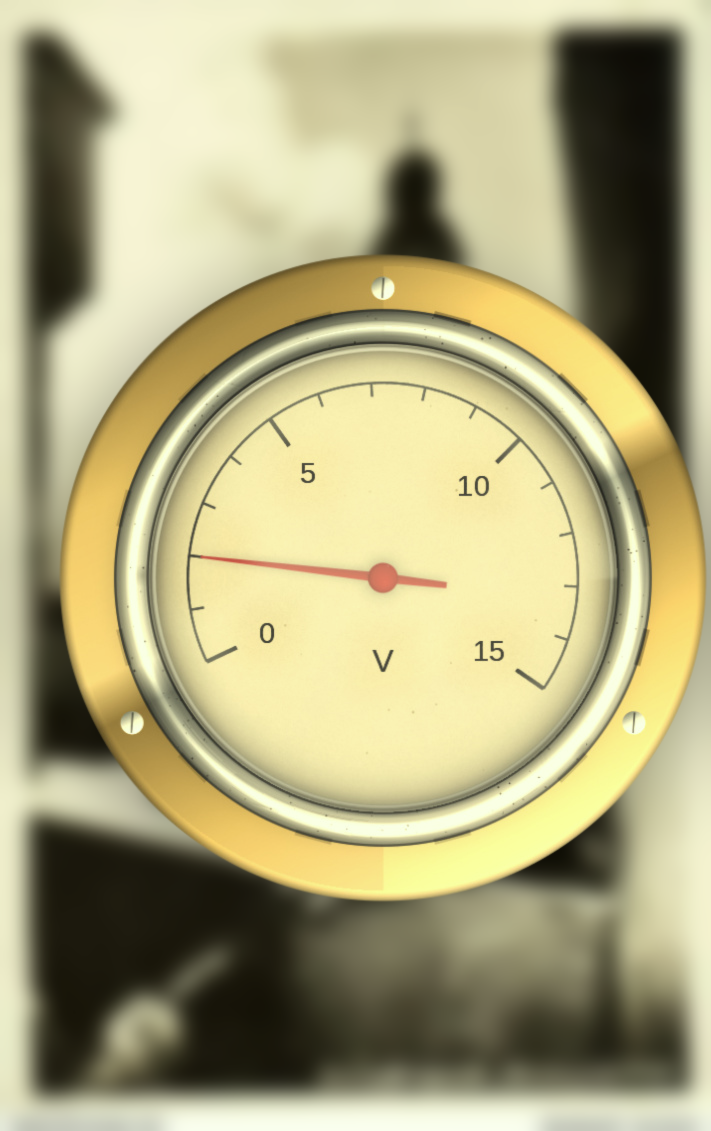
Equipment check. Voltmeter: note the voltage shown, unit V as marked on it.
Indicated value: 2 V
